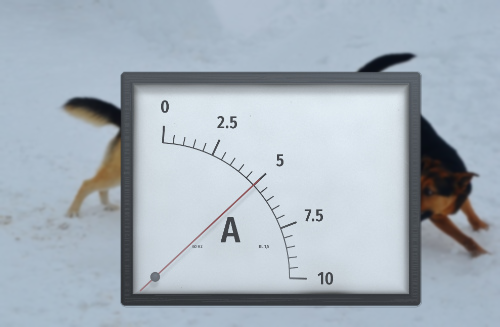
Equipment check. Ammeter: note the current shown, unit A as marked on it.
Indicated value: 5 A
